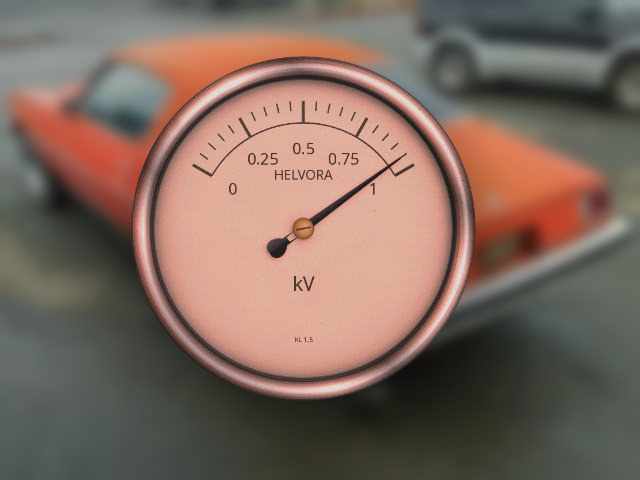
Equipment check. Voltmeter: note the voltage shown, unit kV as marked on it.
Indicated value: 0.95 kV
